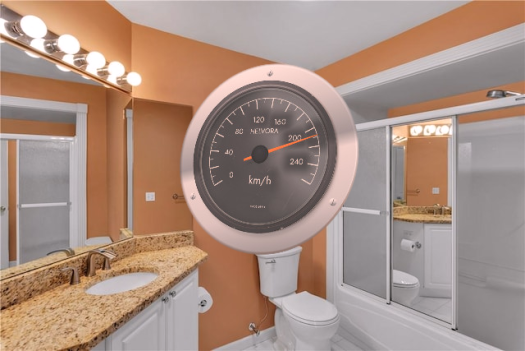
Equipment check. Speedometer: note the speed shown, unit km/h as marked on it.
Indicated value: 210 km/h
